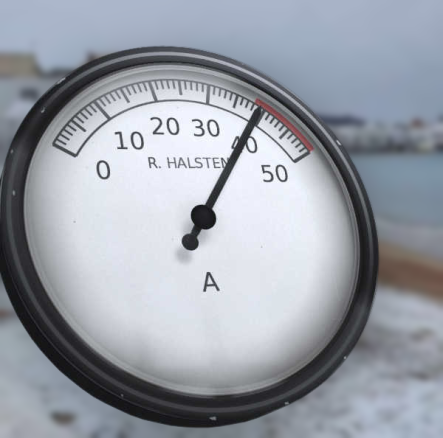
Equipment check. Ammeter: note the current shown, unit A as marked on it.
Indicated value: 39 A
